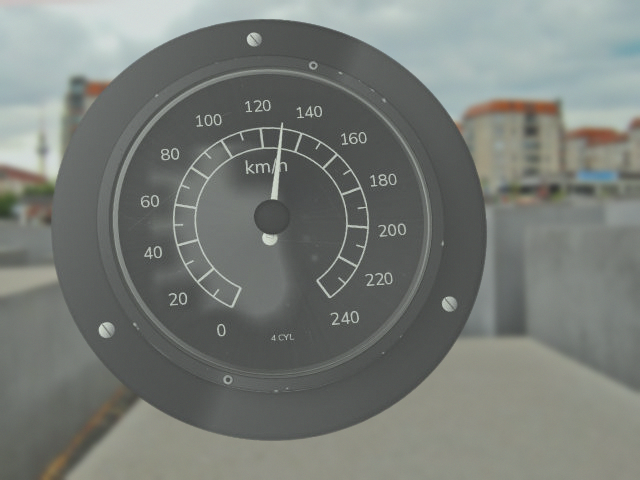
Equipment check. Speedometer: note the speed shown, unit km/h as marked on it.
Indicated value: 130 km/h
